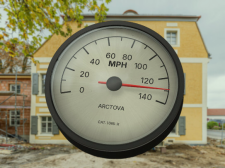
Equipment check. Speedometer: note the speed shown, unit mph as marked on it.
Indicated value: 130 mph
